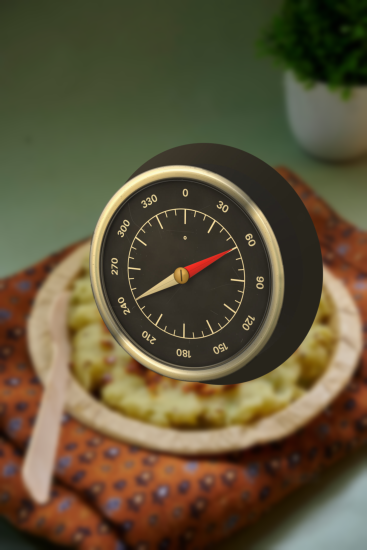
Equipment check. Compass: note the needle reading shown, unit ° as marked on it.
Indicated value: 60 °
